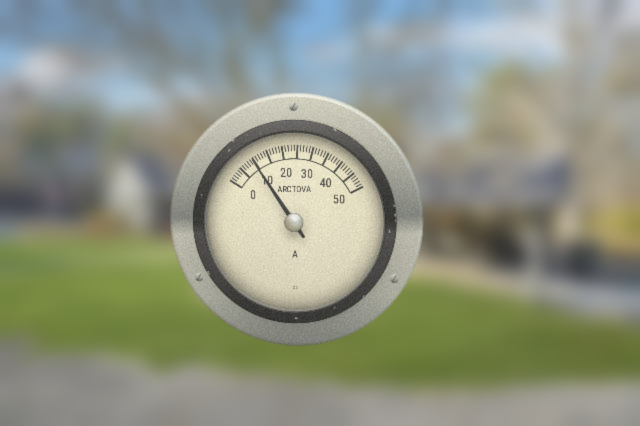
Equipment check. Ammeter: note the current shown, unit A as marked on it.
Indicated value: 10 A
